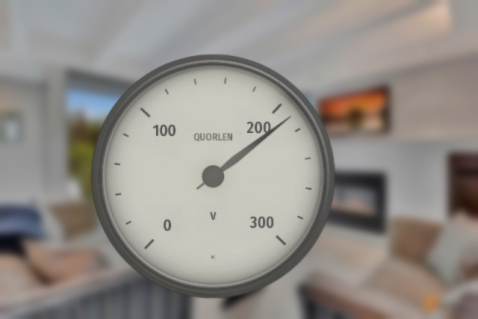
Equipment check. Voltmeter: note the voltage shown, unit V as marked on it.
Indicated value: 210 V
